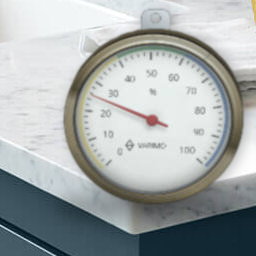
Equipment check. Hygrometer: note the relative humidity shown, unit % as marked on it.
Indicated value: 26 %
